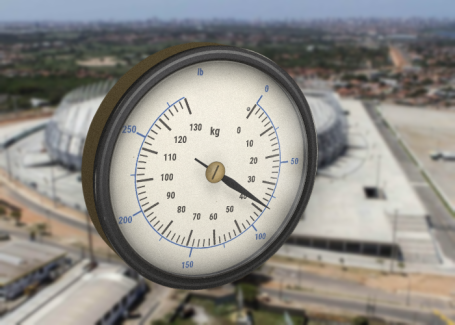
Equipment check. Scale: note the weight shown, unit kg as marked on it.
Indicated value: 38 kg
